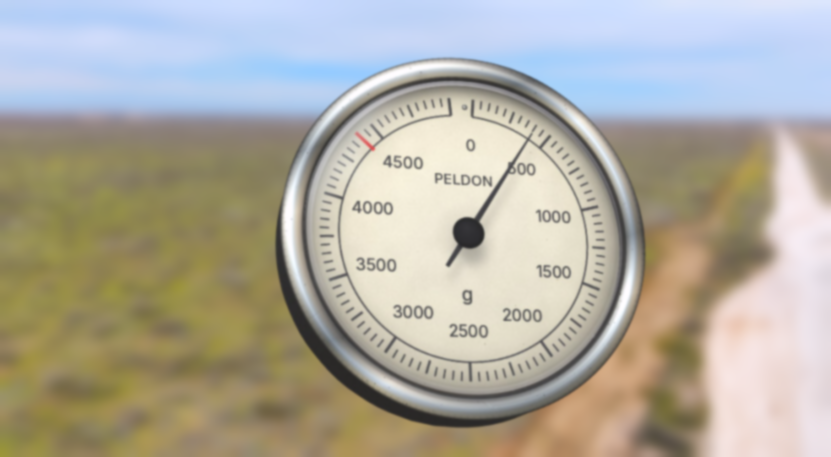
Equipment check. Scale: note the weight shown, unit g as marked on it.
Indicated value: 400 g
